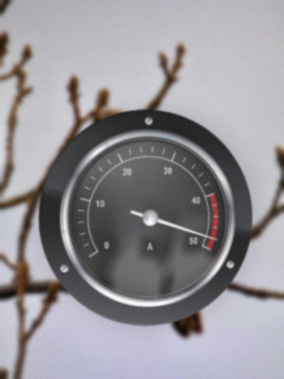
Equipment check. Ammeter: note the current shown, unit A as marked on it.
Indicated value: 48 A
